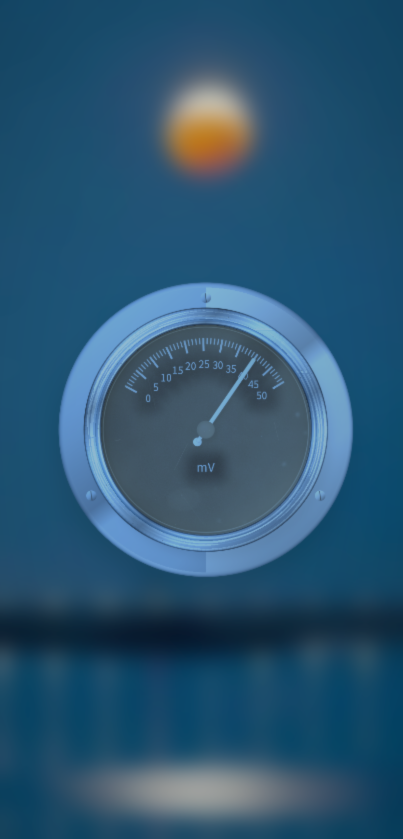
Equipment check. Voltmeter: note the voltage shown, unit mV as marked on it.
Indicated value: 40 mV
